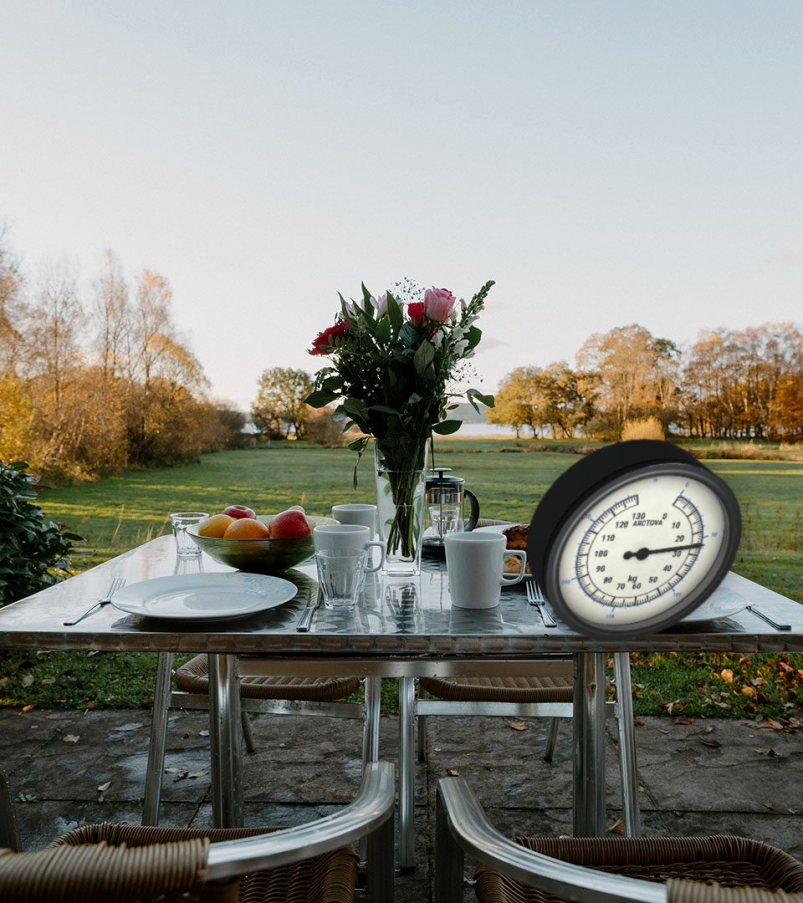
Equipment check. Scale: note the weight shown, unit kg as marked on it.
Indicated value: 25 kg
